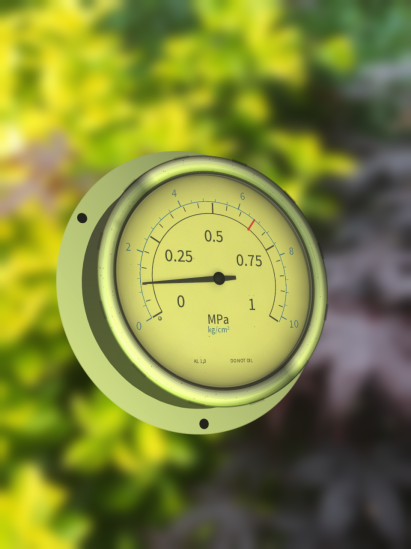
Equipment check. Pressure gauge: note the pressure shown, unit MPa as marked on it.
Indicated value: 0.1 MPa
